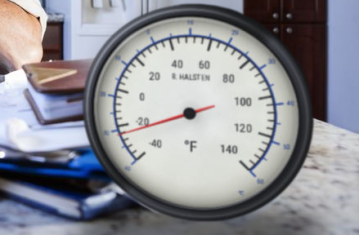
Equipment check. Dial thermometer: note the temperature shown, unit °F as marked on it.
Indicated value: -24 °F
